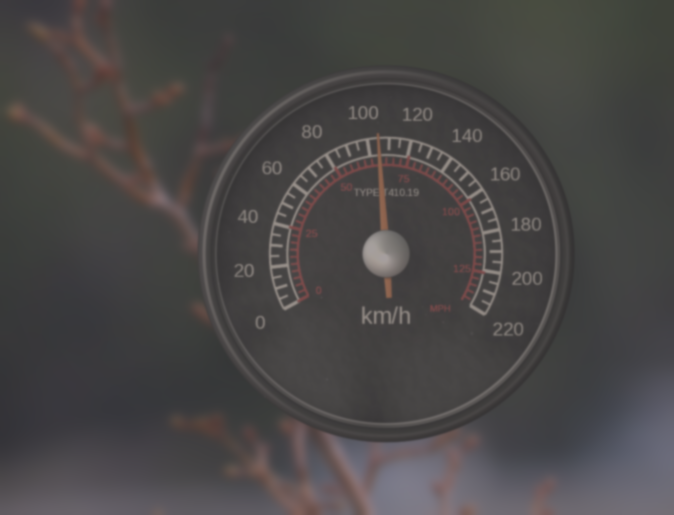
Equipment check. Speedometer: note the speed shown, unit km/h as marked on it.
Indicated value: 105 km/h
